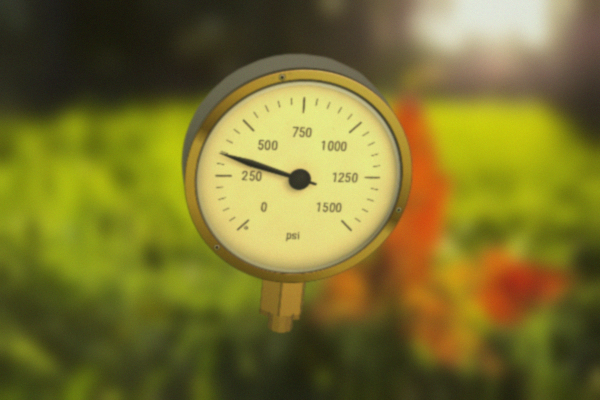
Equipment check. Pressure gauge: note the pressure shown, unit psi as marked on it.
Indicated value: 350 psi
